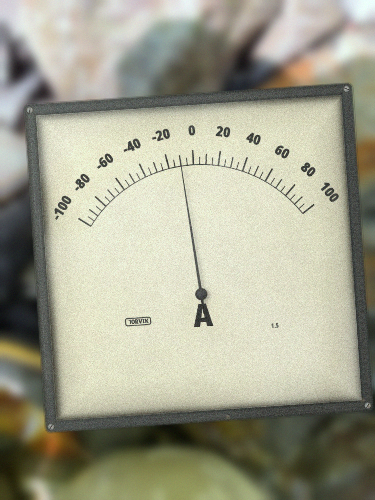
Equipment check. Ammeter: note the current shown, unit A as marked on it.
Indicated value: -10 A
